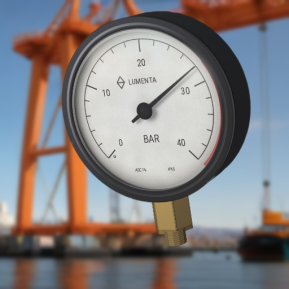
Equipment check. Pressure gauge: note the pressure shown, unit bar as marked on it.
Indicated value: 28 bar
